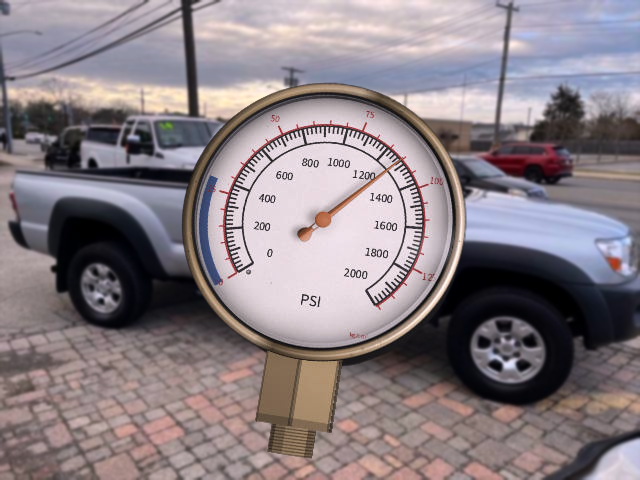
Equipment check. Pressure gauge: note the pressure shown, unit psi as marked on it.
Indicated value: 1280 psi
